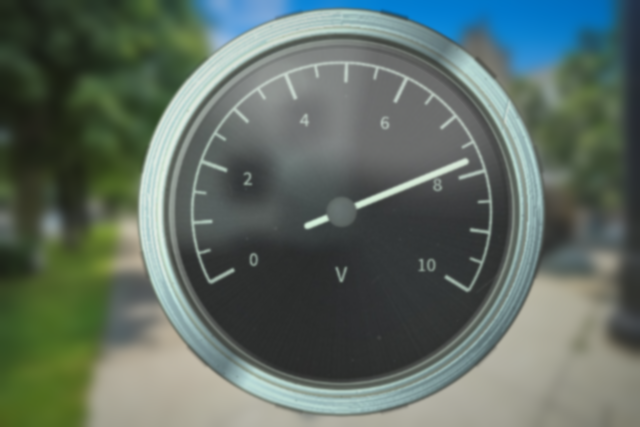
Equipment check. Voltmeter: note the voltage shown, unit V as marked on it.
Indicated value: 7.75 V
